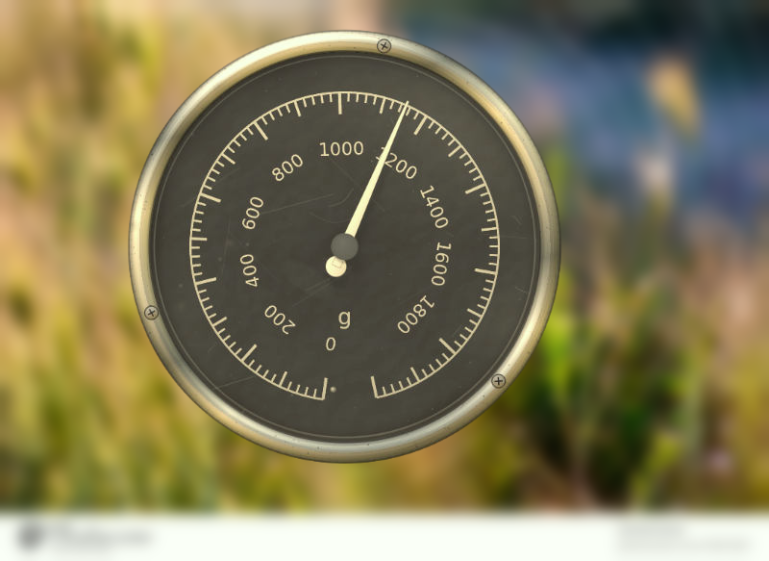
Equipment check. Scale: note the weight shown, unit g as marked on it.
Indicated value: 1150 g
